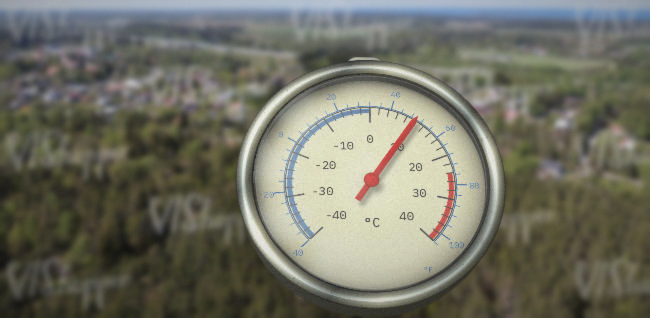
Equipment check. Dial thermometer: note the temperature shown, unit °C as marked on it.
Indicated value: 10 °C
